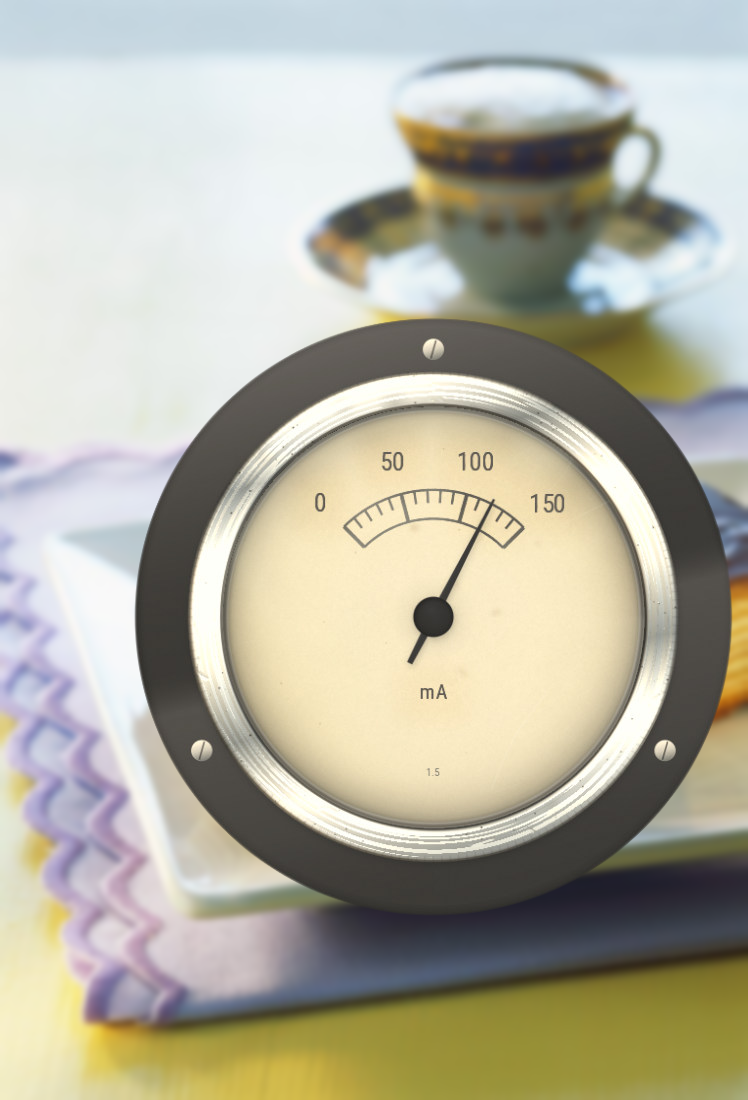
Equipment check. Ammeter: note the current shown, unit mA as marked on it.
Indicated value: 120 mA
